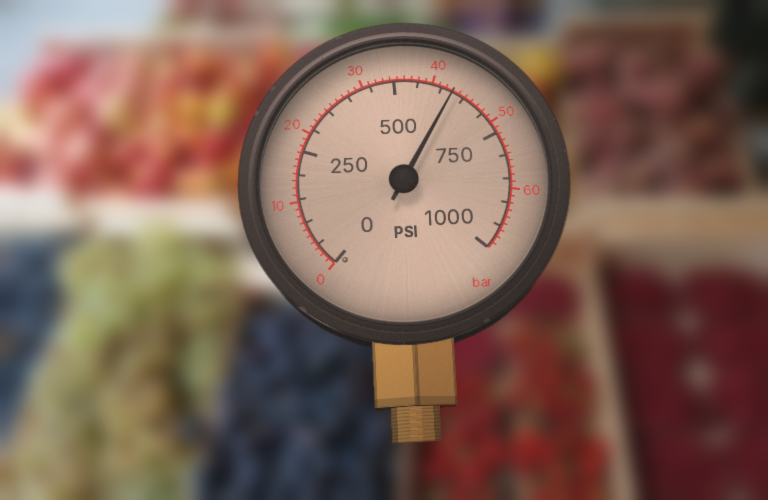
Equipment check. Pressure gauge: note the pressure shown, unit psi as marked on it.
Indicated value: 625 psi
